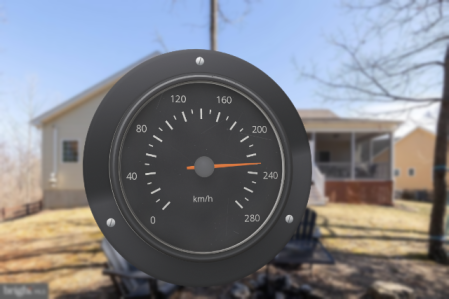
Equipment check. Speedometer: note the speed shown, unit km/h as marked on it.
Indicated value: 230 km/h
